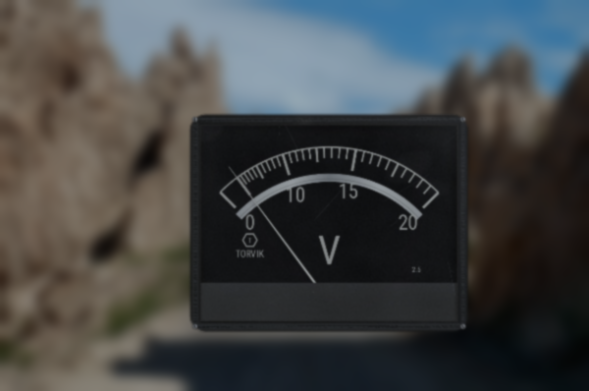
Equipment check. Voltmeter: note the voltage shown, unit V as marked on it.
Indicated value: 5 V
